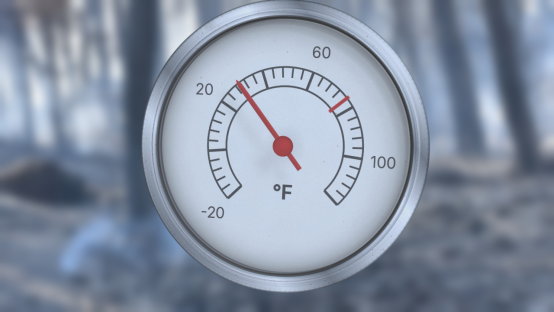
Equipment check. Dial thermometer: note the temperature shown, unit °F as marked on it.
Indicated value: 30 °F
